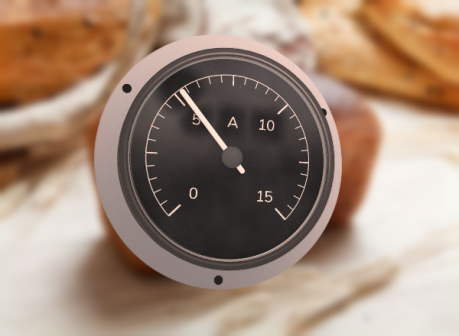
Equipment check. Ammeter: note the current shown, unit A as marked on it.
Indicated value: 5.25 A
